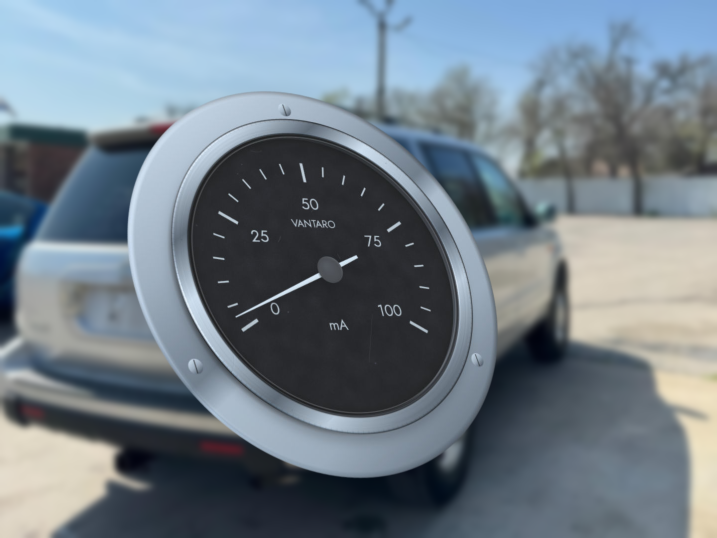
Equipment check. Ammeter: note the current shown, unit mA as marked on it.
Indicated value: 2.5 mA
